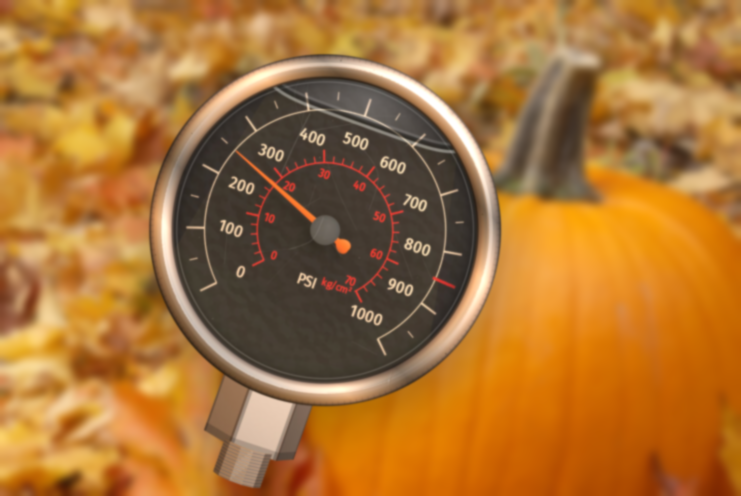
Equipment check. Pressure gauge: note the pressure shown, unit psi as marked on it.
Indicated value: 250 psi
